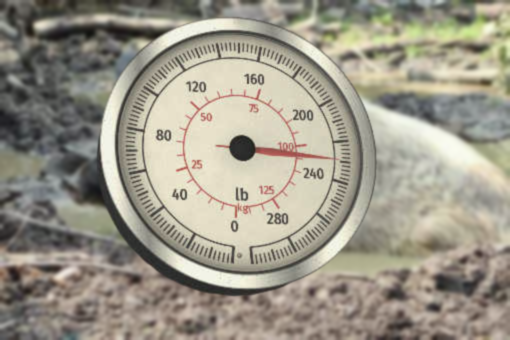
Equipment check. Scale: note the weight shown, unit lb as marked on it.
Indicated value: 230 lb
